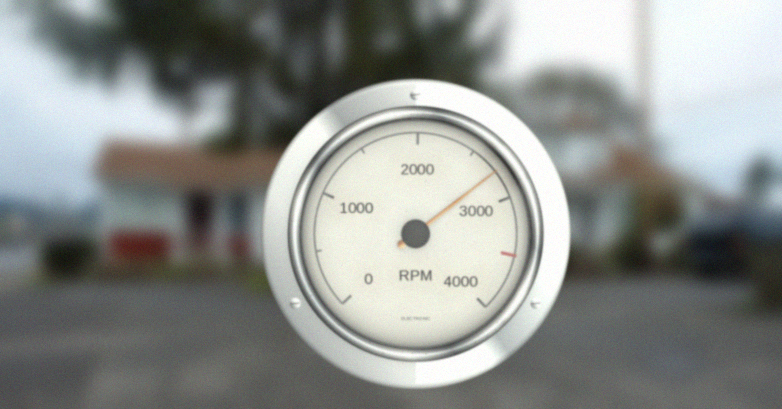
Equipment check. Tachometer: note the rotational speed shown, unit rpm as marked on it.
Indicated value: 2750 rpm
